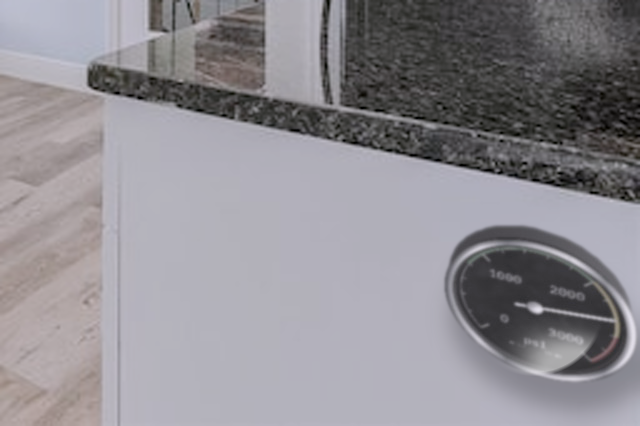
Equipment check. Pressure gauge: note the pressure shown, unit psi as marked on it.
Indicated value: 2400 psi
